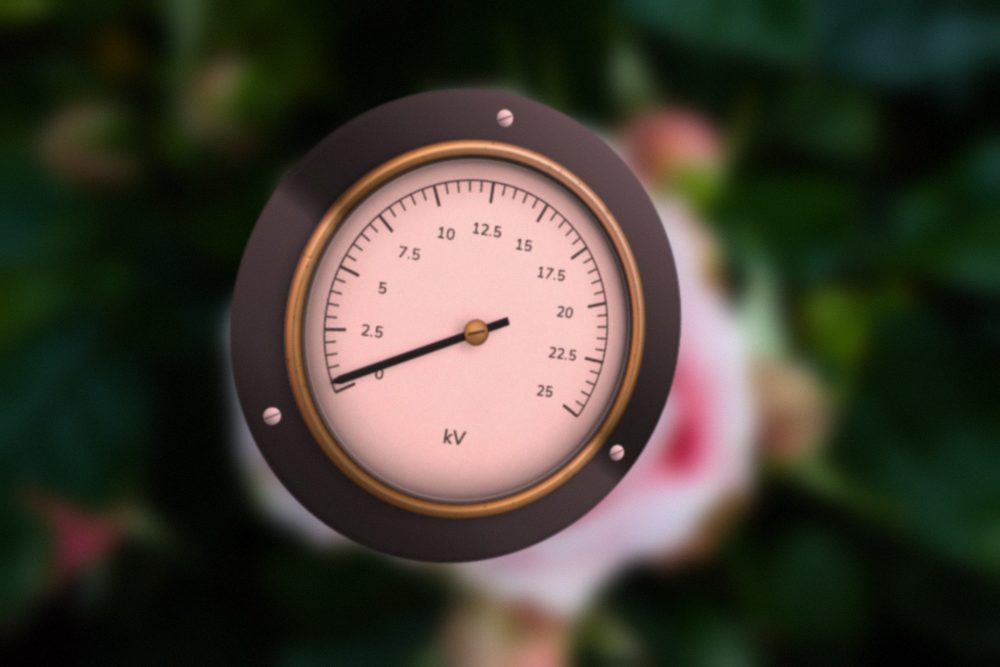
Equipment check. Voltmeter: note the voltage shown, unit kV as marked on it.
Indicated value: 0.5 kV
